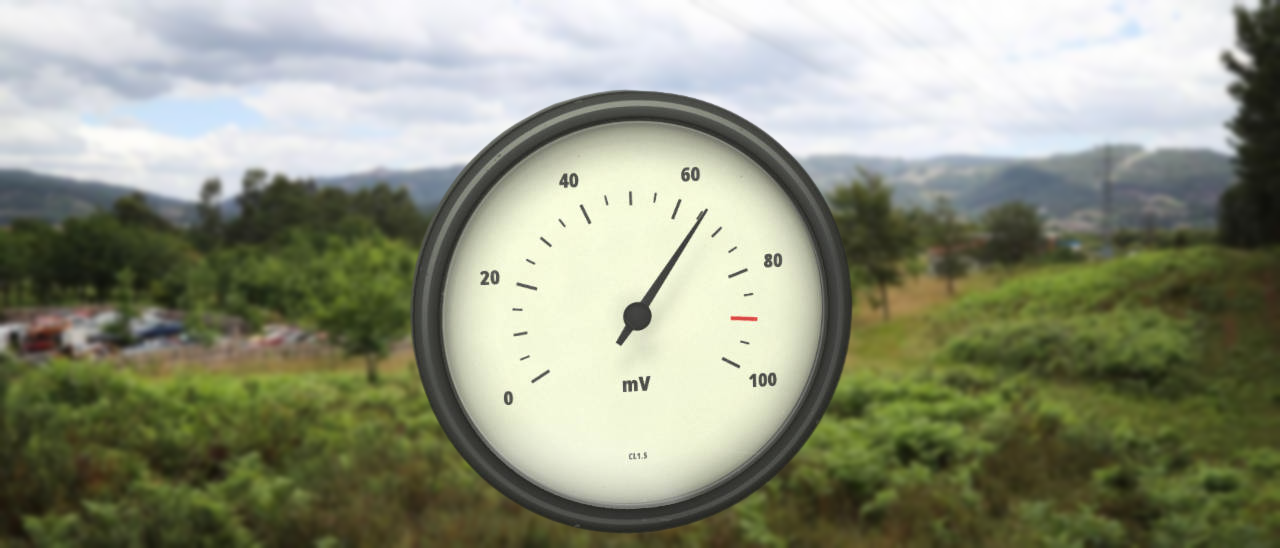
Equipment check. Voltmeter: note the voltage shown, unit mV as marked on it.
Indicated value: 65 mV
